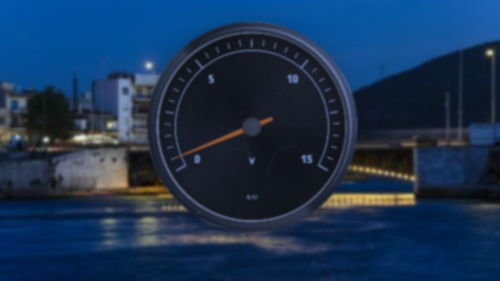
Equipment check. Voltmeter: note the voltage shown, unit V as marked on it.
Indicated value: 0.5 V
